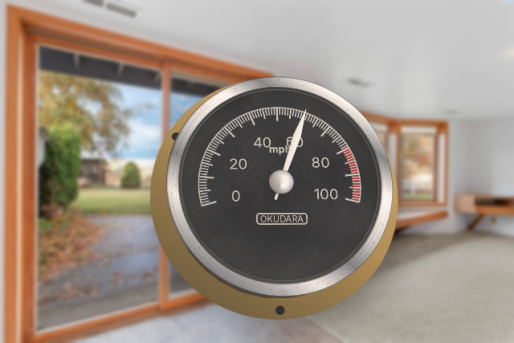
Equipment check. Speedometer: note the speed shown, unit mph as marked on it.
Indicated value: 60 mph
